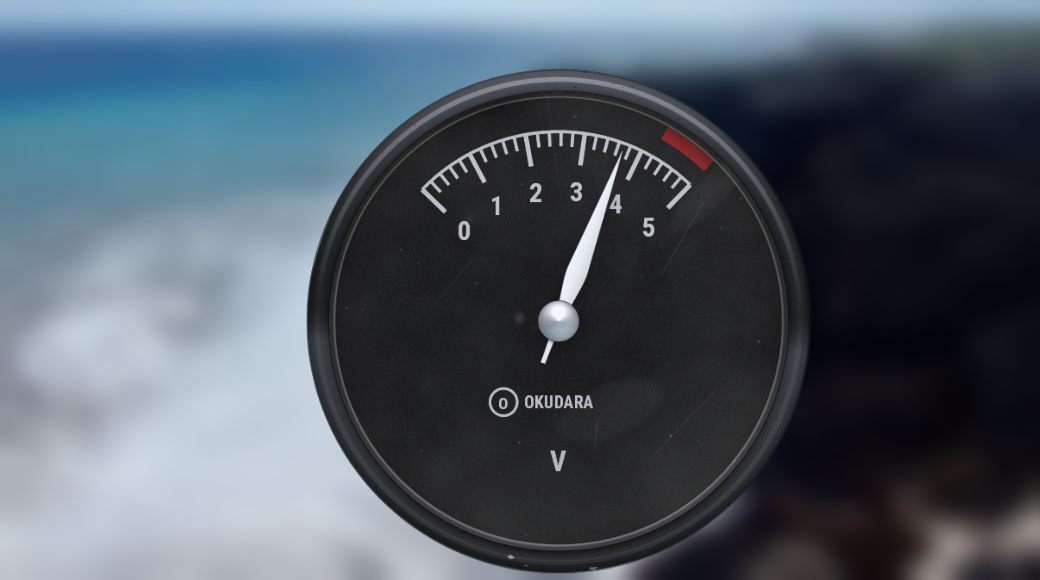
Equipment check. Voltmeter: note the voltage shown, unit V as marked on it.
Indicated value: 3.7 V
